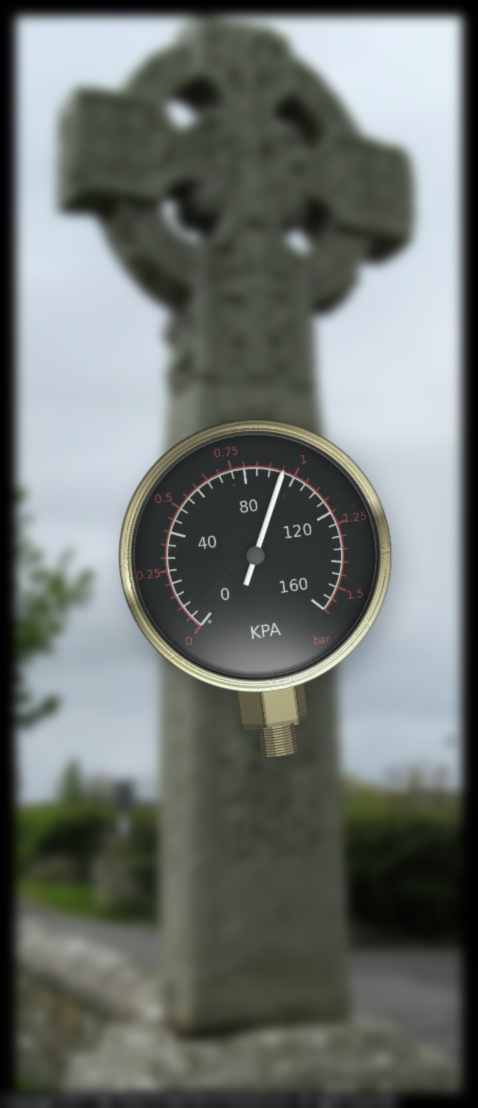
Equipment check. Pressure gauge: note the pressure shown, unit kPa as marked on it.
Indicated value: 95 kPa
